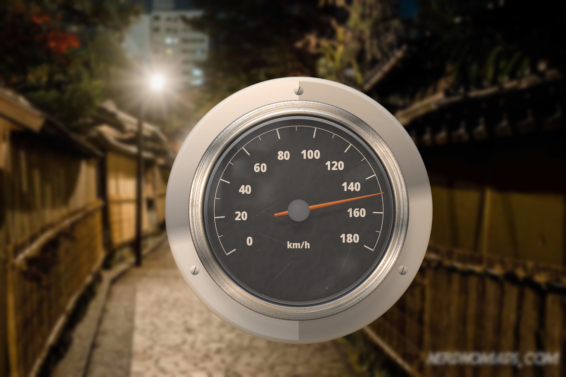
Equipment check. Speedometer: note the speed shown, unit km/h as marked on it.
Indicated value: 150 km/h
